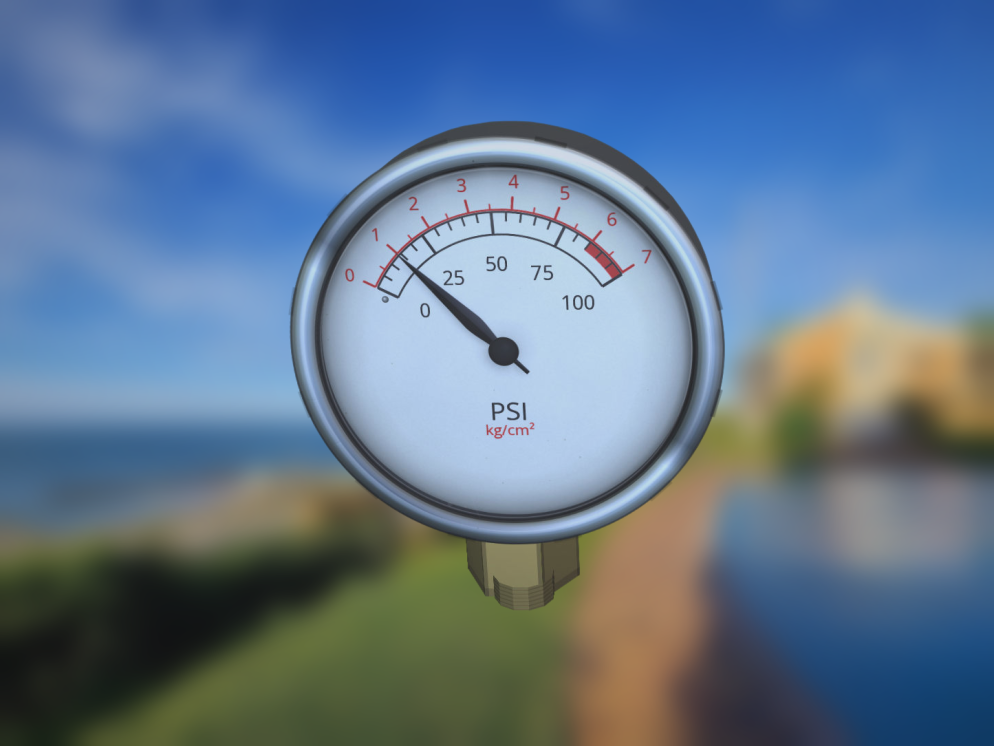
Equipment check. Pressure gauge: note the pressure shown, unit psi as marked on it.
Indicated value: 15 psi
